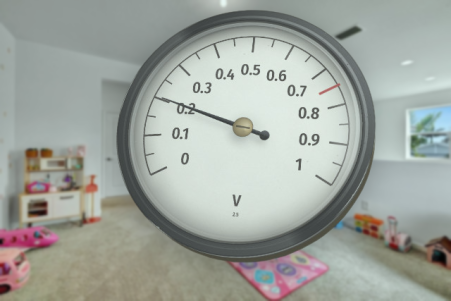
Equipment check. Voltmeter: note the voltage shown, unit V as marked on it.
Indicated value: 0.2 V
